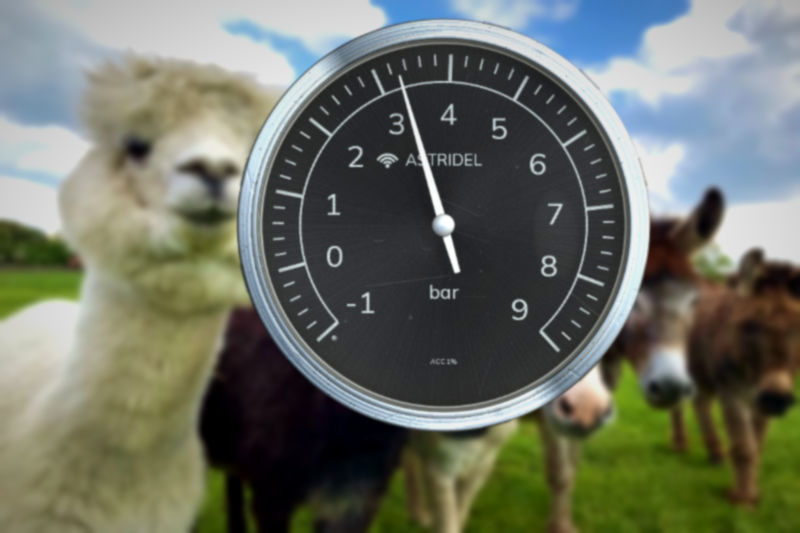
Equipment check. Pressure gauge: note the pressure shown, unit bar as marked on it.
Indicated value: 3.3 bar
